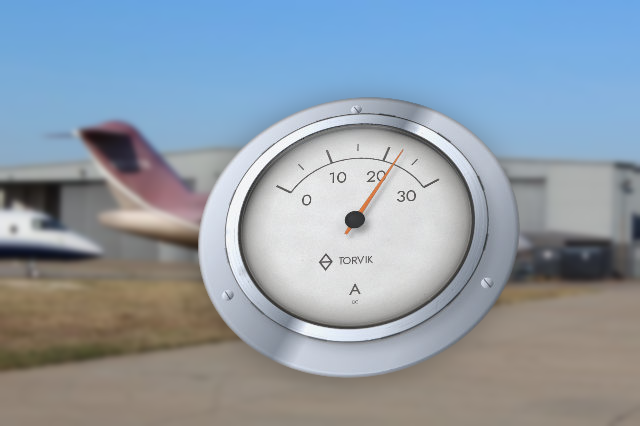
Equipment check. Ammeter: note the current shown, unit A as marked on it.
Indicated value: 22.5 A
